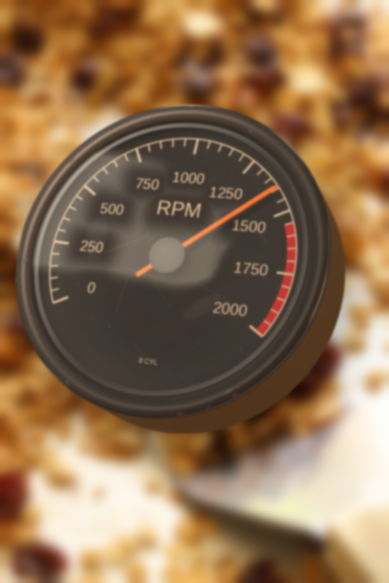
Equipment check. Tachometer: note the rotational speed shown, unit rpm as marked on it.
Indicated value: 1400 rpm
